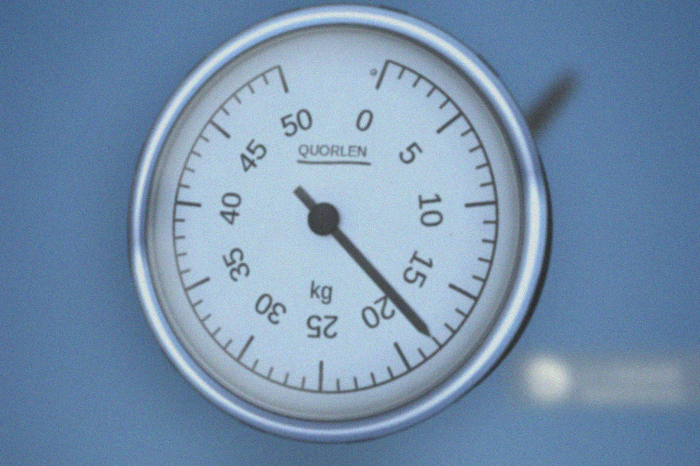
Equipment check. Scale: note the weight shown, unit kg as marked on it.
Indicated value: 18 kg
